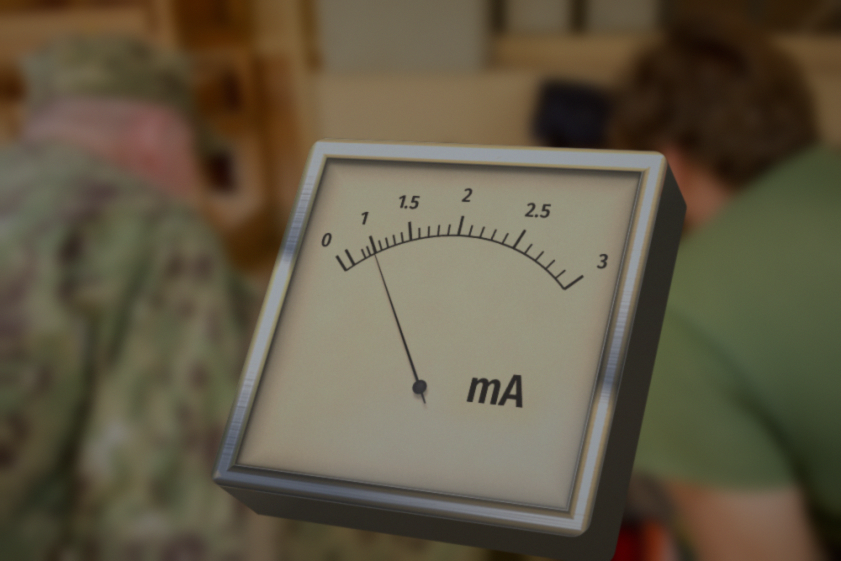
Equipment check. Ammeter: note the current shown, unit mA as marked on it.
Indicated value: 1 mA
